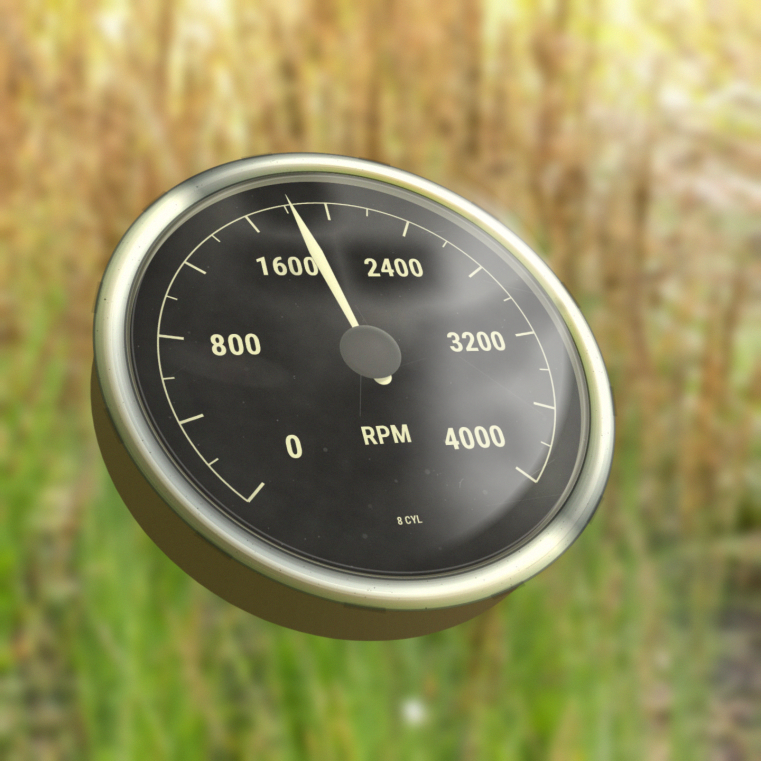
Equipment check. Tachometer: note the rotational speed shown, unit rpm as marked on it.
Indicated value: 1800 rpm
